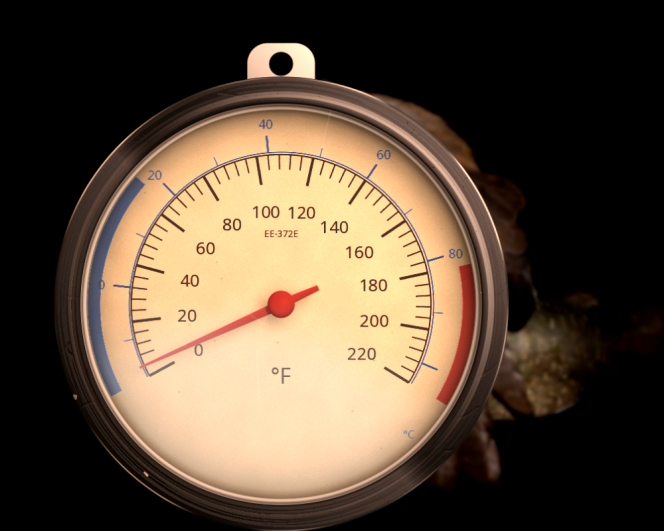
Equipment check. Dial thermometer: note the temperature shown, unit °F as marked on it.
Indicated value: 4 °F
